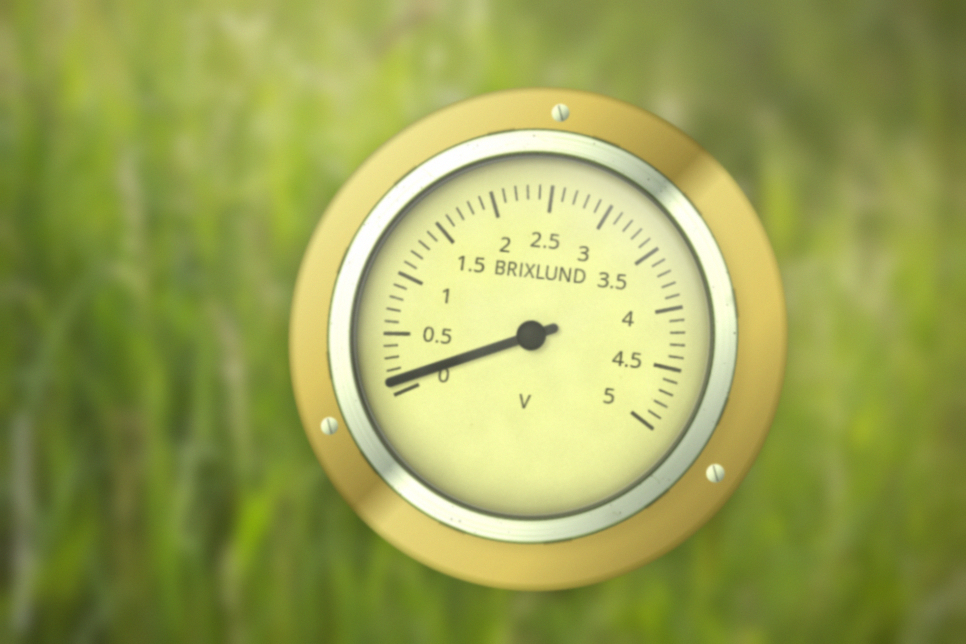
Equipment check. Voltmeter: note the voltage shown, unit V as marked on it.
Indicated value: 0.1 V
